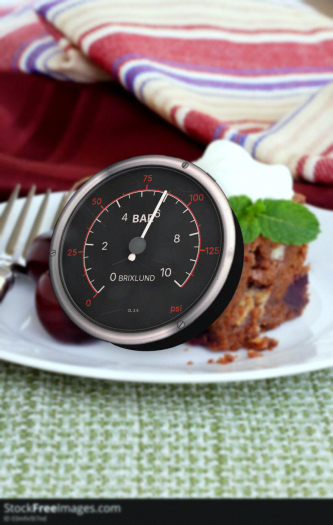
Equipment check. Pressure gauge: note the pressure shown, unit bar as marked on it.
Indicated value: 6 bar
